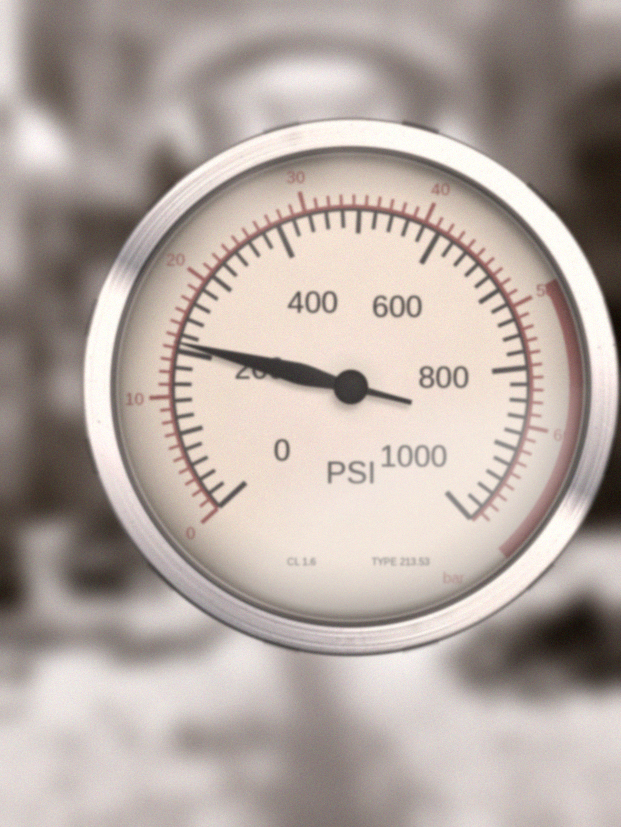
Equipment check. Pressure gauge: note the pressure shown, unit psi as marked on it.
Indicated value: 210 psi
